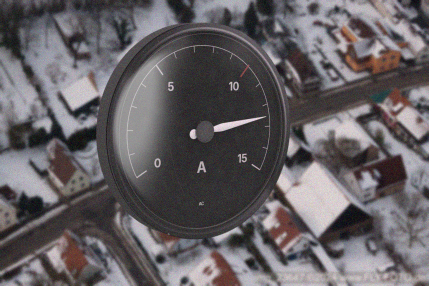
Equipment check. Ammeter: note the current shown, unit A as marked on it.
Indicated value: 12.5 A
